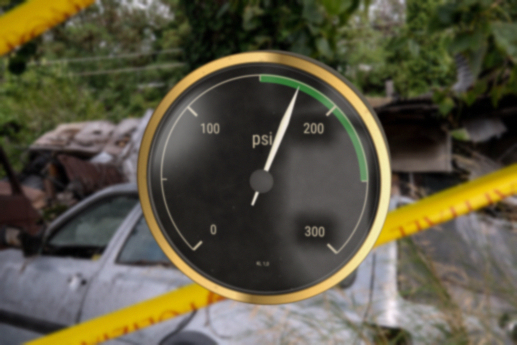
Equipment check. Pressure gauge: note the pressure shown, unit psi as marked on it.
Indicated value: 175 psi
